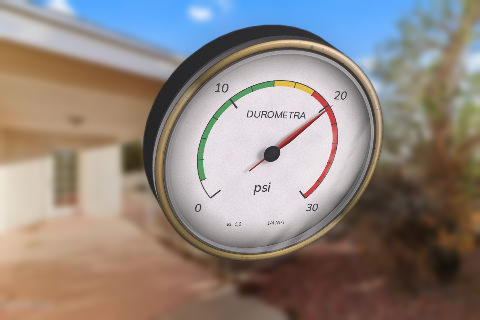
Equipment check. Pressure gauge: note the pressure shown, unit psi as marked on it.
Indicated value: 20 psi
